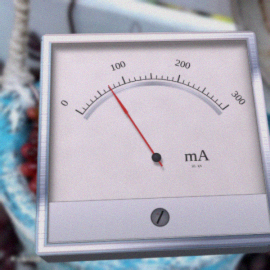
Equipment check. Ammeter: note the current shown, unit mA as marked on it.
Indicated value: 70 mA
